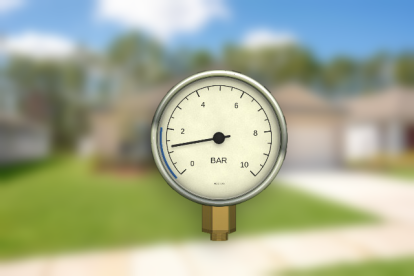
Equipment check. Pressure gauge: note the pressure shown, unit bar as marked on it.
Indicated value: 1.25 bar
